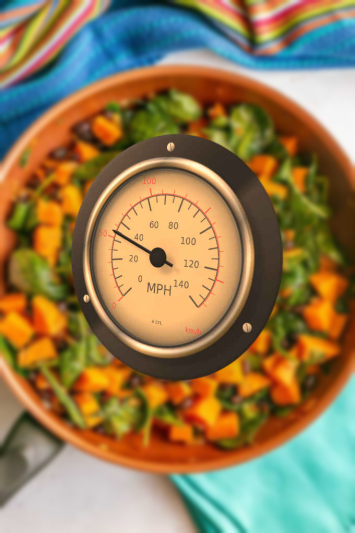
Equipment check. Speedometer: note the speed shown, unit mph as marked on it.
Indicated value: 35 mph
